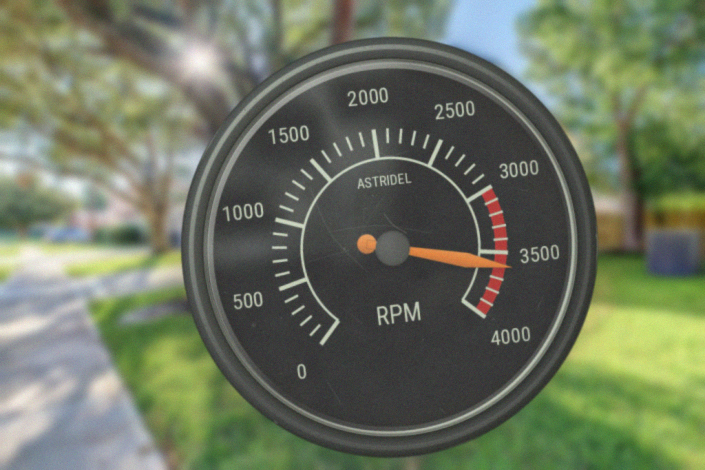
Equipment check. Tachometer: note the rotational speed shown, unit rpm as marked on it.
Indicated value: 3600 rpm
